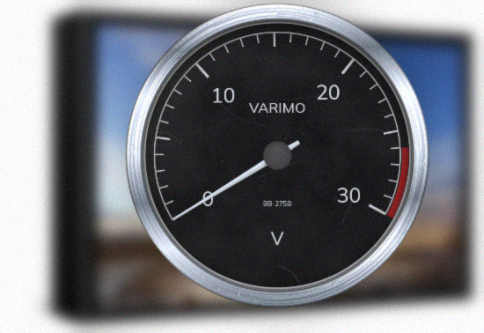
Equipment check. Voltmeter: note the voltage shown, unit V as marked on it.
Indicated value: 0 V
